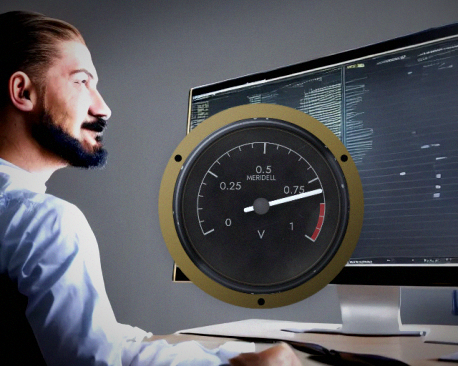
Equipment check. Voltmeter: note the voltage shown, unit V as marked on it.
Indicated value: 0.8 V
